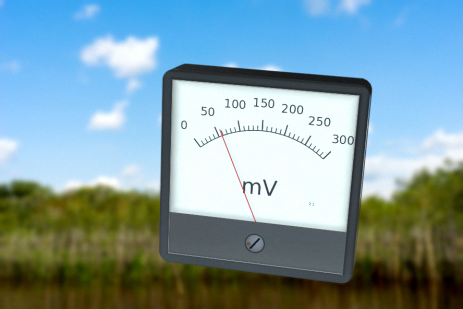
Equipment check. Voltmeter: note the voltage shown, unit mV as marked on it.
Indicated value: 60 mV
